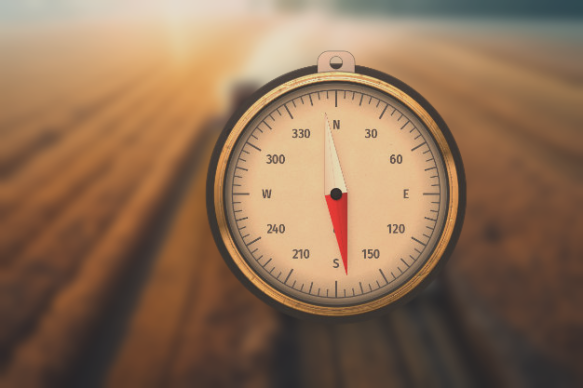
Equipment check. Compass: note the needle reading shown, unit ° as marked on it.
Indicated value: 172.5 °
